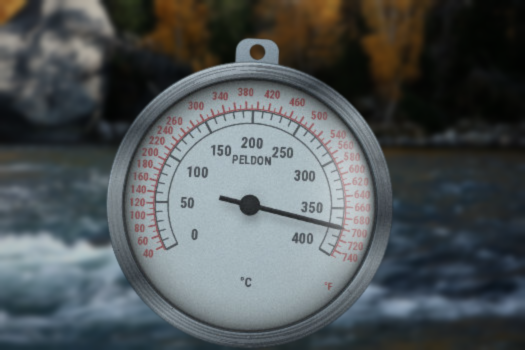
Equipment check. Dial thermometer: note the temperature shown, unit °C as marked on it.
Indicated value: 370 °C
